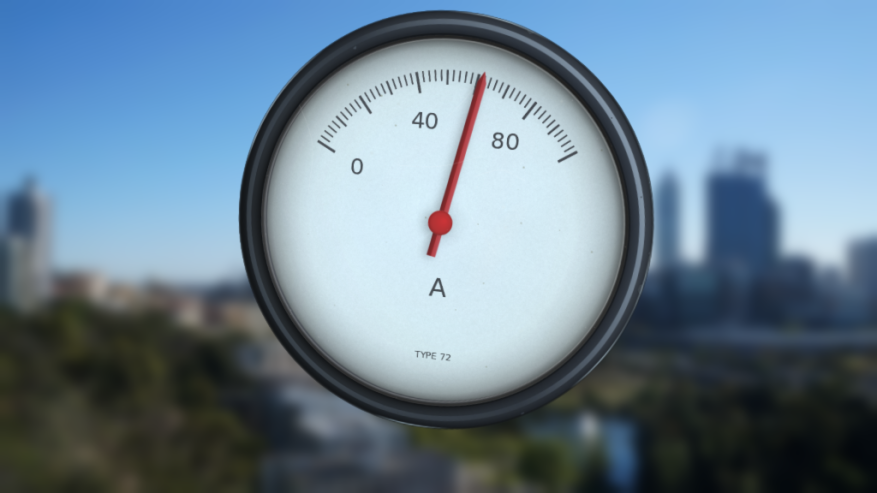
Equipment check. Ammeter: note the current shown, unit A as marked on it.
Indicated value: 62 A
